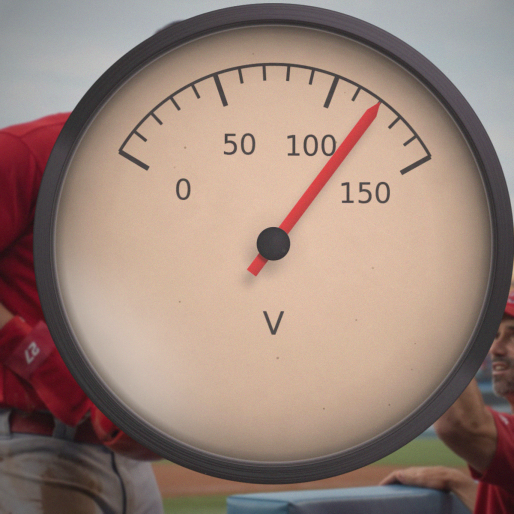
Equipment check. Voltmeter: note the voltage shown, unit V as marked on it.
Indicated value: 120 V
